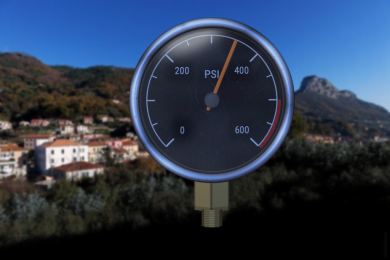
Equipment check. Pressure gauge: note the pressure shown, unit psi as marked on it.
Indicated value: 350 psi
